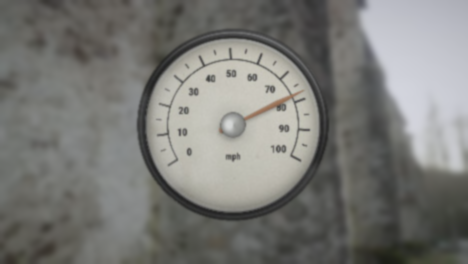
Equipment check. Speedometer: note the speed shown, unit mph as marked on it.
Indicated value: 77.5 mph
